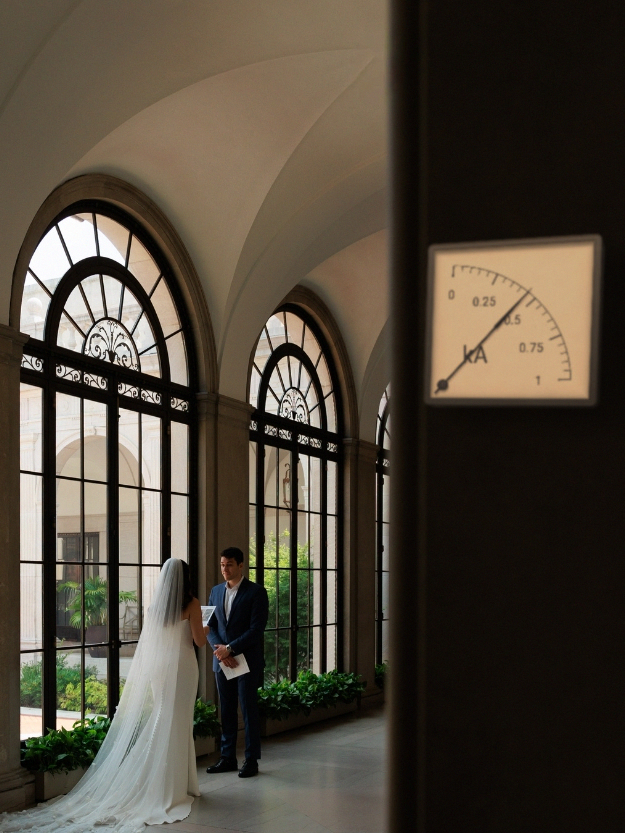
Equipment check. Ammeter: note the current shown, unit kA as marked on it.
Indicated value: 0.45 kA
